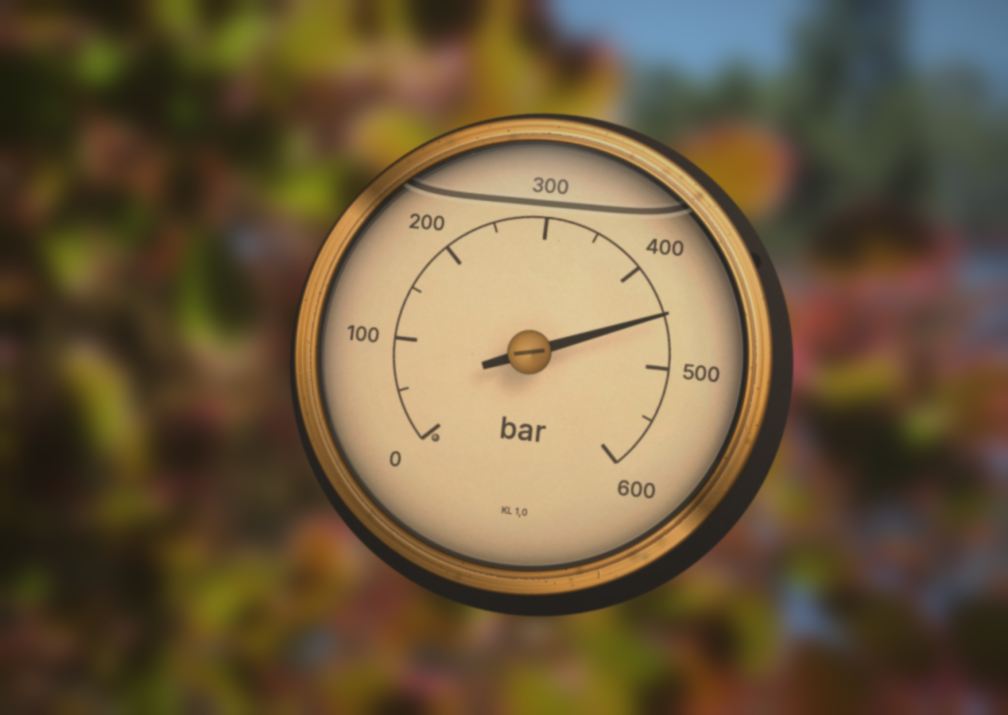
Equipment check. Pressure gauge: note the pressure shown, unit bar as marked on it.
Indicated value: 450 bar
